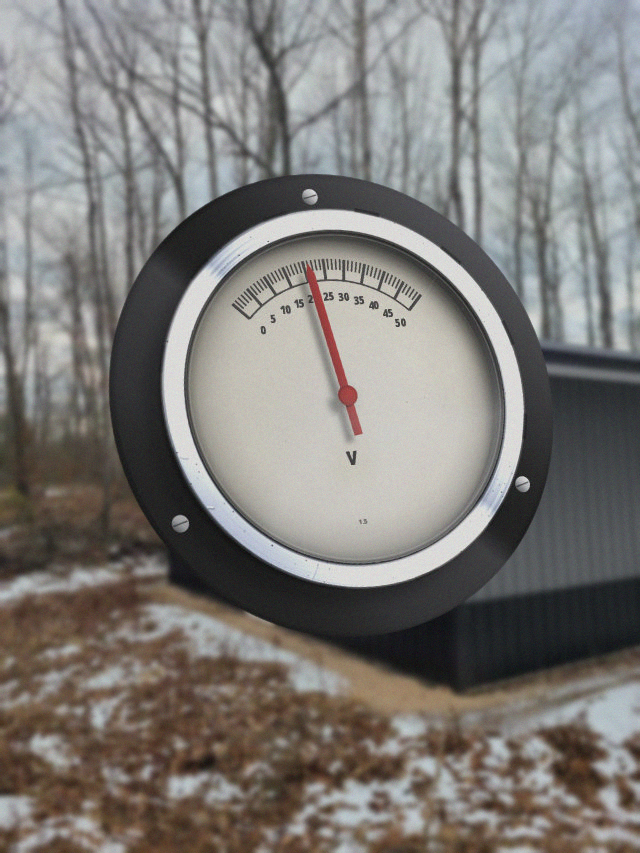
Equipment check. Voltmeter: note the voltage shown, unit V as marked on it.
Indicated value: 20 V
